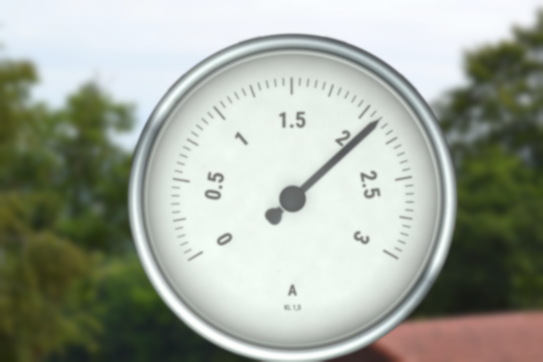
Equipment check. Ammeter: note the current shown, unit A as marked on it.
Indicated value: 2.1 A
